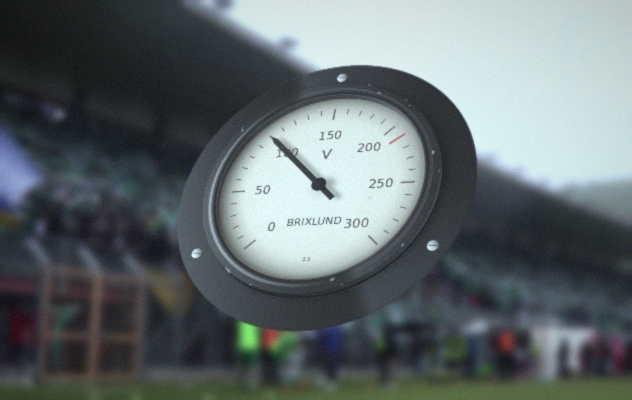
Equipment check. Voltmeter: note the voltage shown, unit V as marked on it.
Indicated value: 100 V
